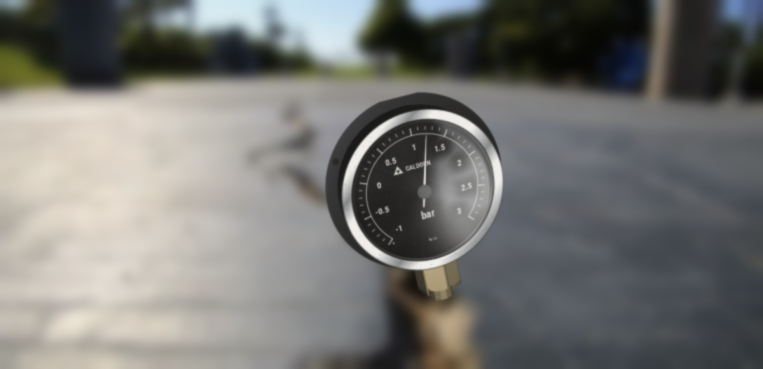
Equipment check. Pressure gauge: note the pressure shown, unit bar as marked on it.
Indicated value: 1.2 bar
